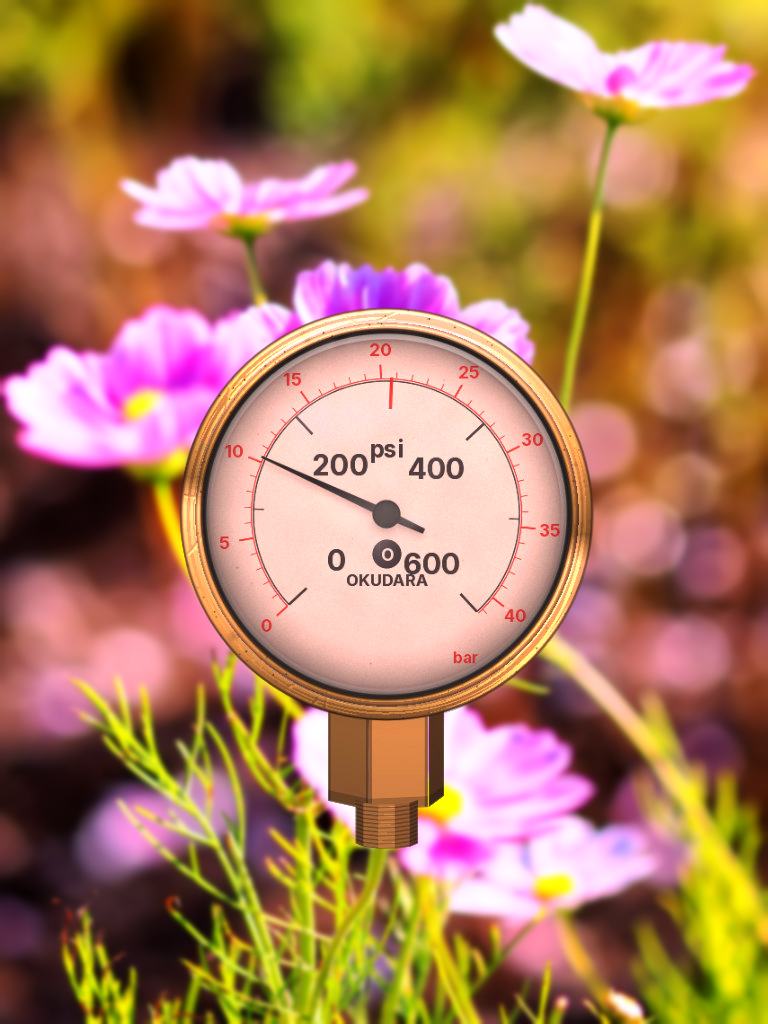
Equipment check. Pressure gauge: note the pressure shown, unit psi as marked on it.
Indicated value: 150 psi
